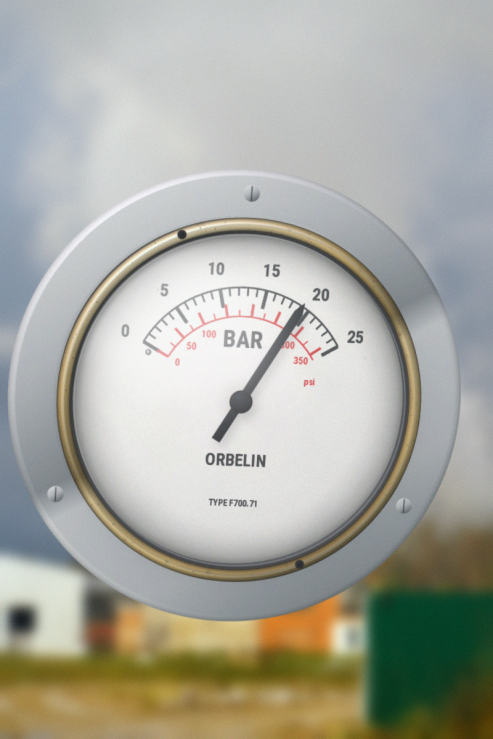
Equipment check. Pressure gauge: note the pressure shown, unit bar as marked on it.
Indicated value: 19 bar
